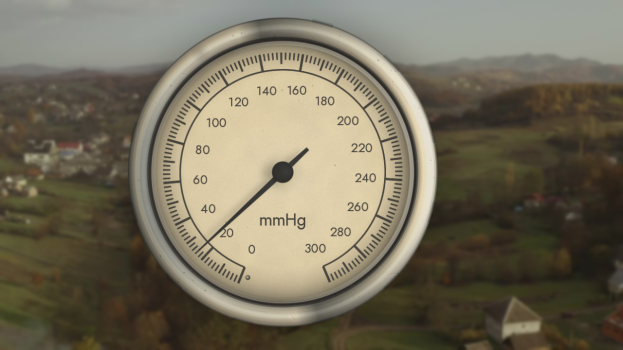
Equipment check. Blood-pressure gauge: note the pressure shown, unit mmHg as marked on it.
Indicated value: 24 mmHg
